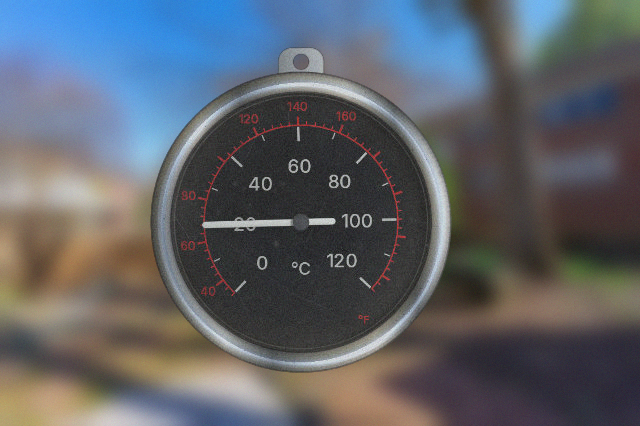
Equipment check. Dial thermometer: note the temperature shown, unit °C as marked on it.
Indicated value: 20 °C
